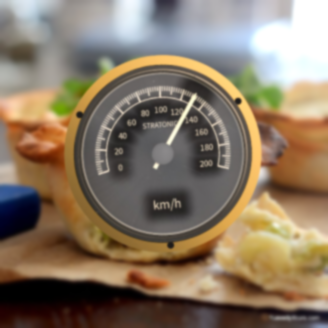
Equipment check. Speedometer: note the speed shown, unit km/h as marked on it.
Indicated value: 130 km/h
